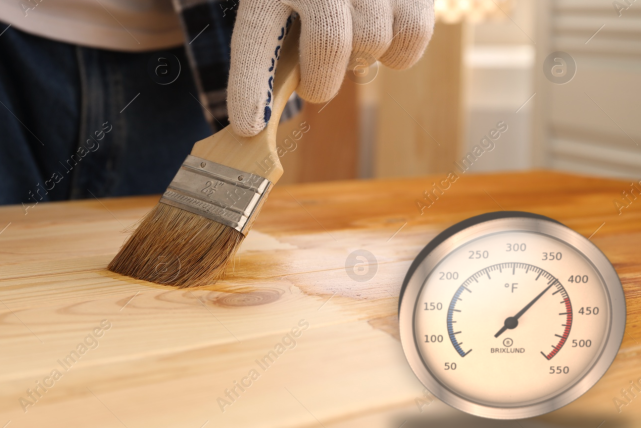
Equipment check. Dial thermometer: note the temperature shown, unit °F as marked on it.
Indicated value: 375 °F
